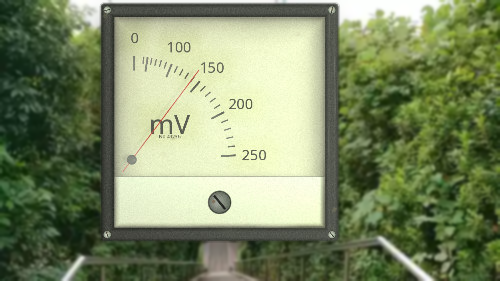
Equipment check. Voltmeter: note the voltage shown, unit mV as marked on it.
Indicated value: 140 mV
